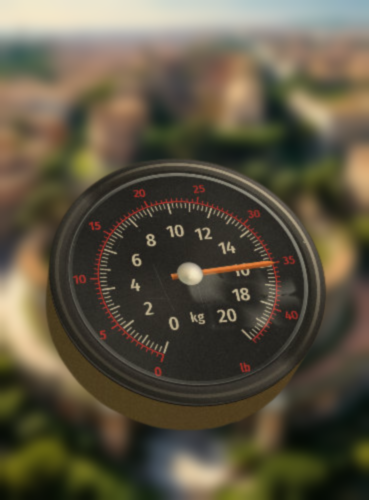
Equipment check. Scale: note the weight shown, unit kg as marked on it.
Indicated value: 16 kg
